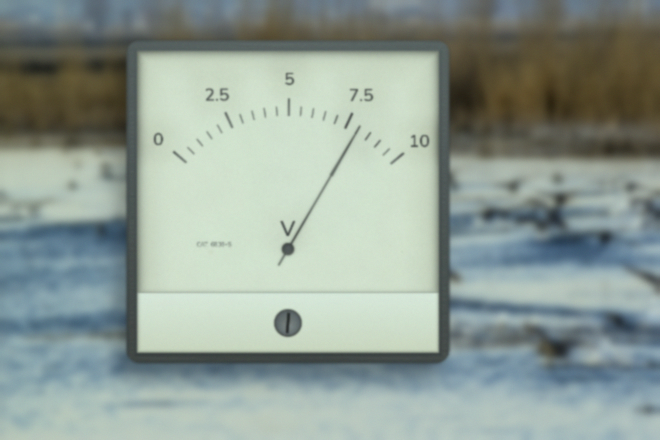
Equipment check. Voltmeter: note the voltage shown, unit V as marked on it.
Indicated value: 8 V
